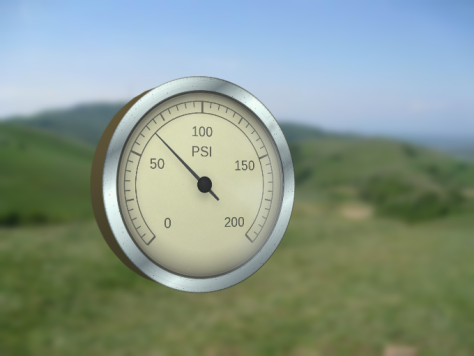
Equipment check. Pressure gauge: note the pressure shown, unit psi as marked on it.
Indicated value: 65 psi
